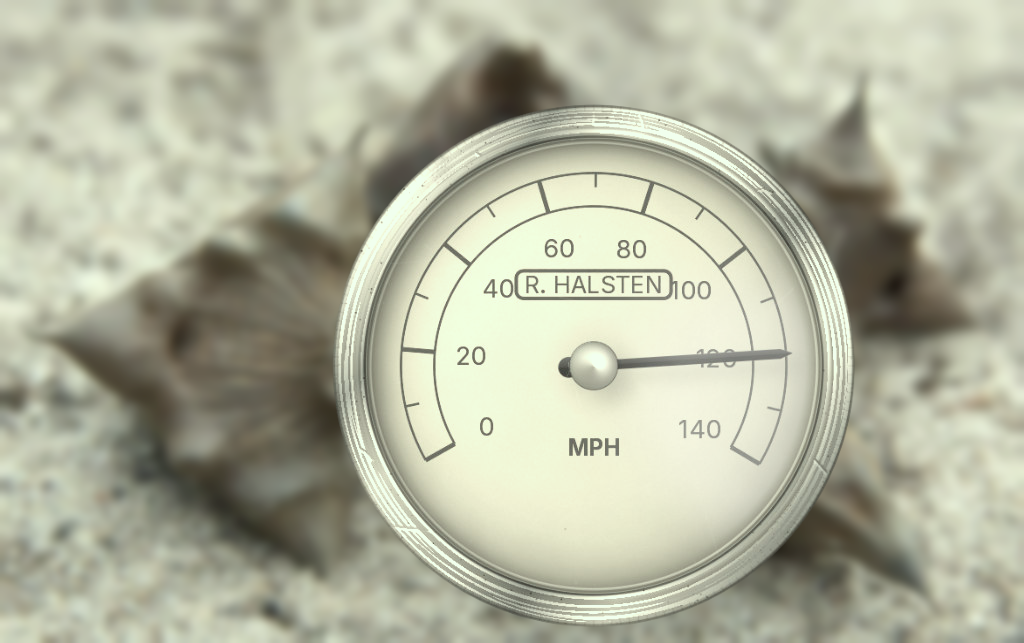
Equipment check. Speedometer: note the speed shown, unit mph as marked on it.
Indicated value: 120 mph
